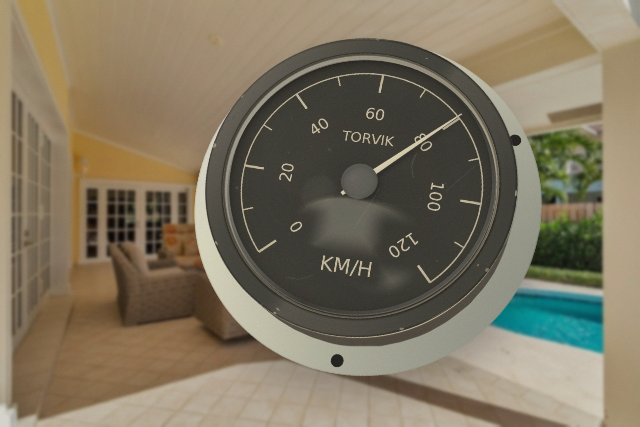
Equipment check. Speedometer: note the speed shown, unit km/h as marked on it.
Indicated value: 80 km/h
